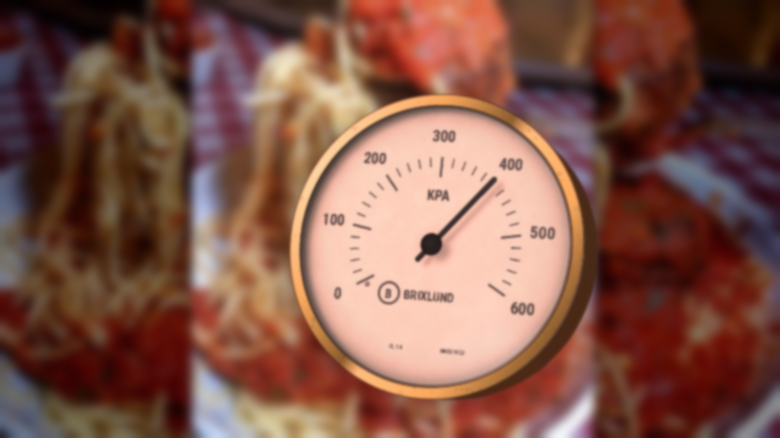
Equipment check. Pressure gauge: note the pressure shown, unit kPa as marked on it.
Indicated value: 400 kPa
